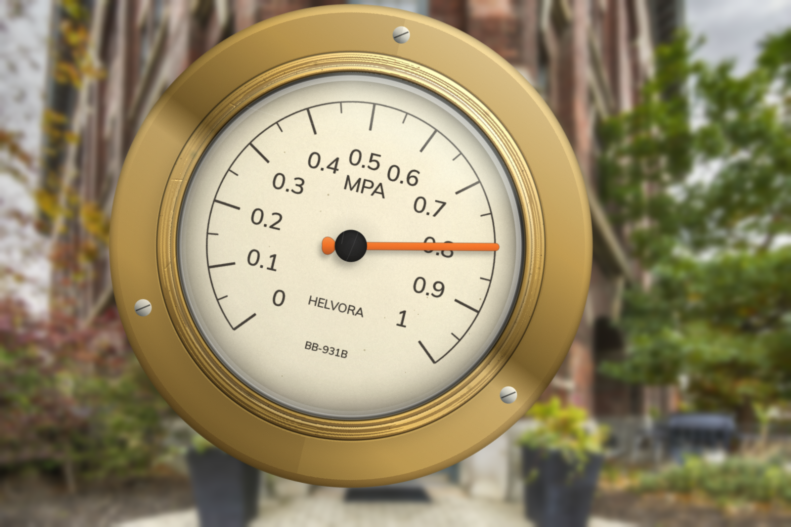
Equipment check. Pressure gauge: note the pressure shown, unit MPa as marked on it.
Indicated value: 0.8 MPa
